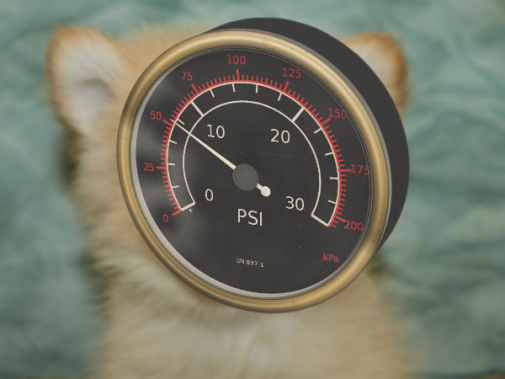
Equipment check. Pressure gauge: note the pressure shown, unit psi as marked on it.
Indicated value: 8 psi
